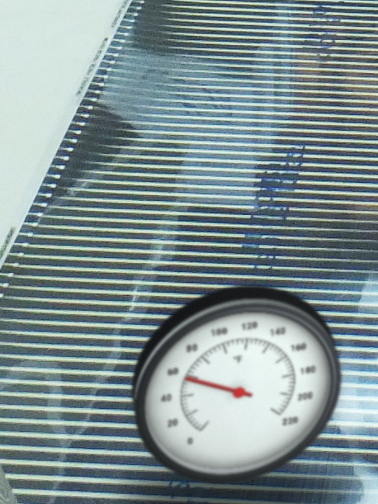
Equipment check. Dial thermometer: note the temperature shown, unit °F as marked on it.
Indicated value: 60 °F
